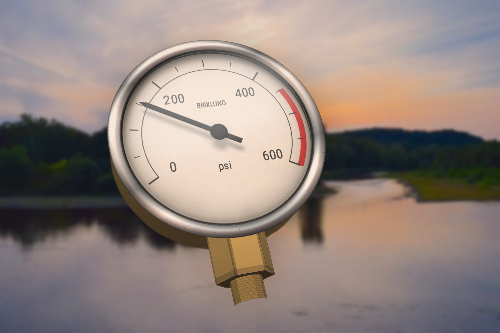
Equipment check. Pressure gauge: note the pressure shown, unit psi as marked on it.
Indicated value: 150 psi
